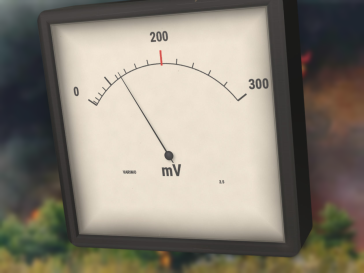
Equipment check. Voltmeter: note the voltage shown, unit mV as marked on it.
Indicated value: 130 mV
